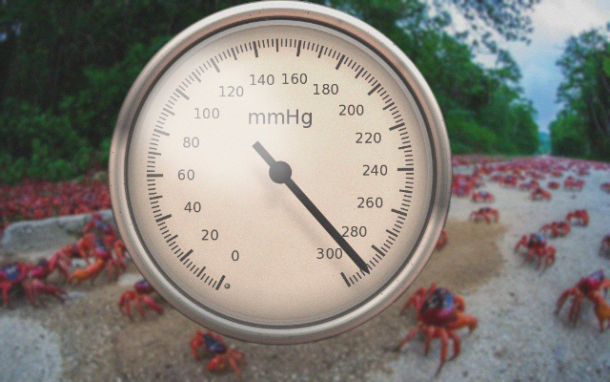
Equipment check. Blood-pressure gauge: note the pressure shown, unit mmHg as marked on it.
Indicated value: 290 mmHg
